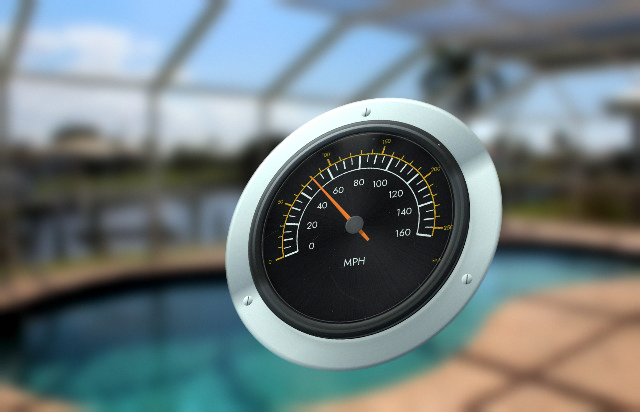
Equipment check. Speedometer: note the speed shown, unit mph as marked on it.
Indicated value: 50 mph
